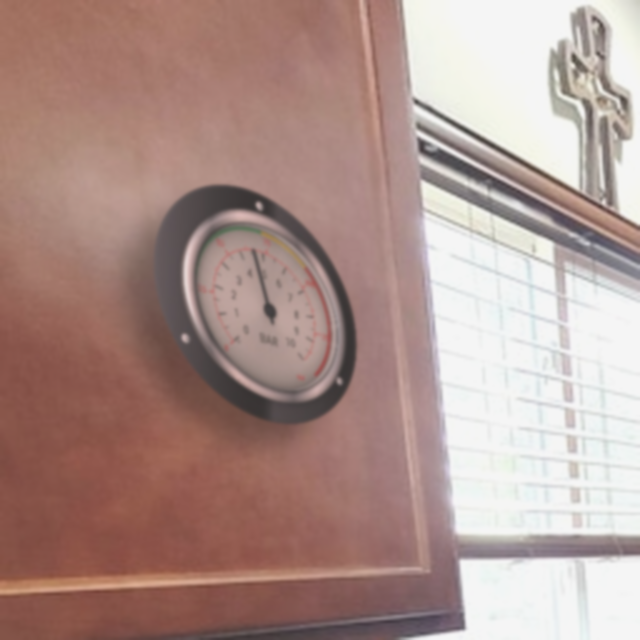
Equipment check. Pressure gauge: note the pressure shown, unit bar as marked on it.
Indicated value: 4.5 bar
